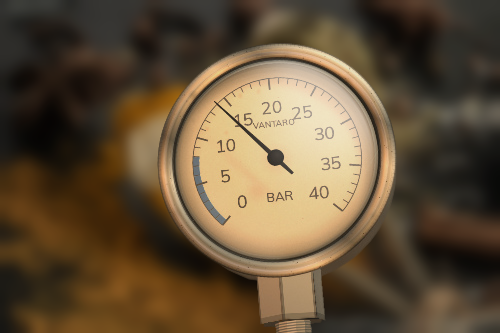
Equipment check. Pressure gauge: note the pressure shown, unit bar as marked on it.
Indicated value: 14 bar
